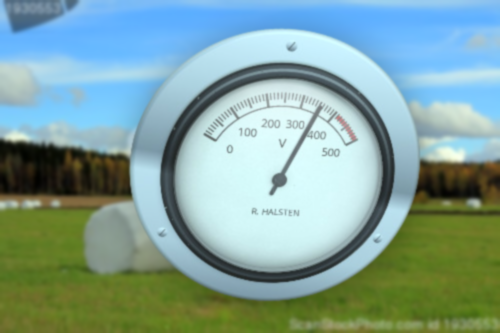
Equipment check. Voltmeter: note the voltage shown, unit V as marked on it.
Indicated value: 350 V
